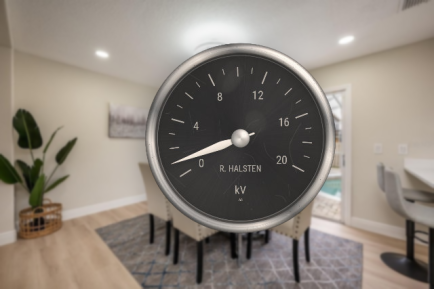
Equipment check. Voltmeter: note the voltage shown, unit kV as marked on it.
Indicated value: 1 kV
